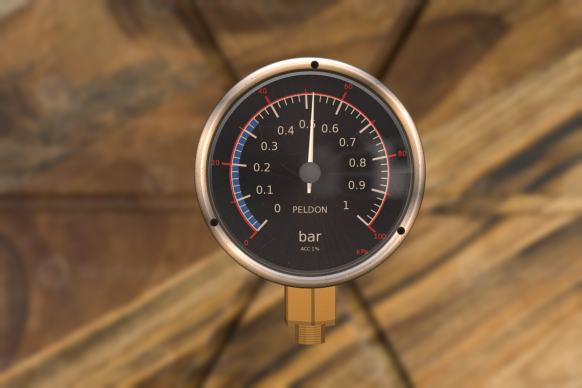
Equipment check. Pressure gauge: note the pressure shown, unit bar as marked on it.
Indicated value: 0.52 bar
